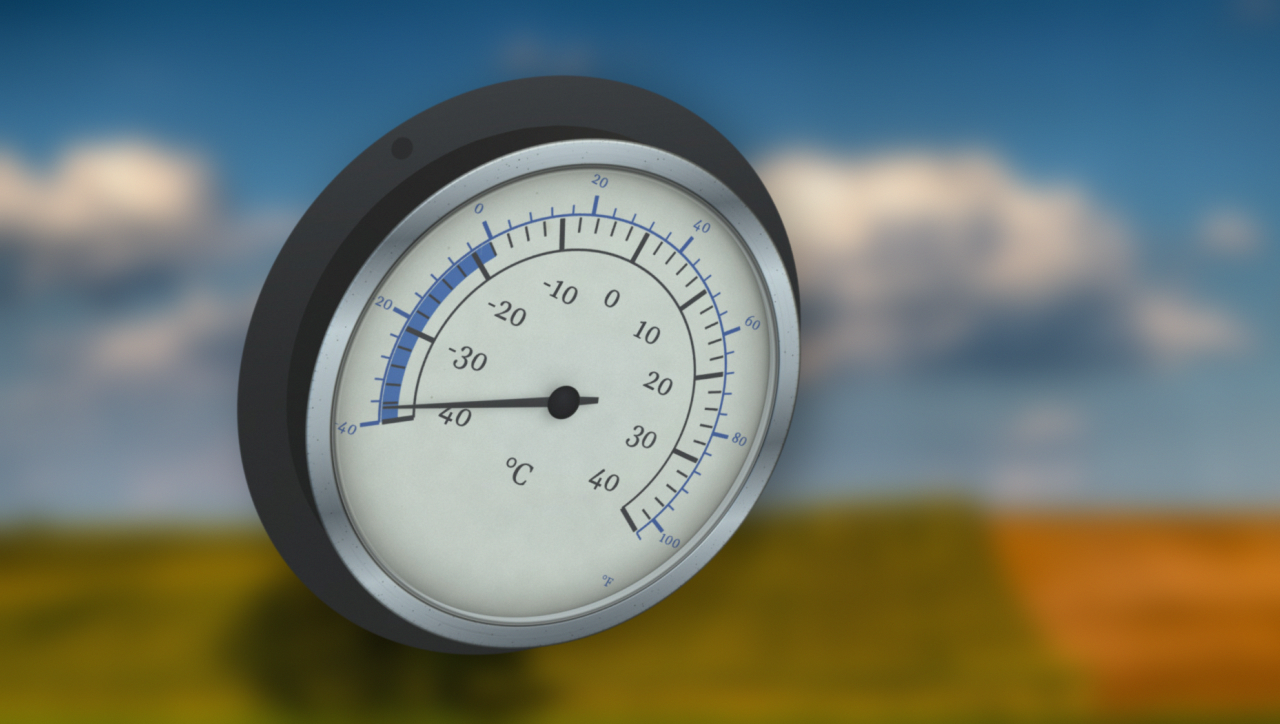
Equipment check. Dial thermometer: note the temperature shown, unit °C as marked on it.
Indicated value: -38 °C
